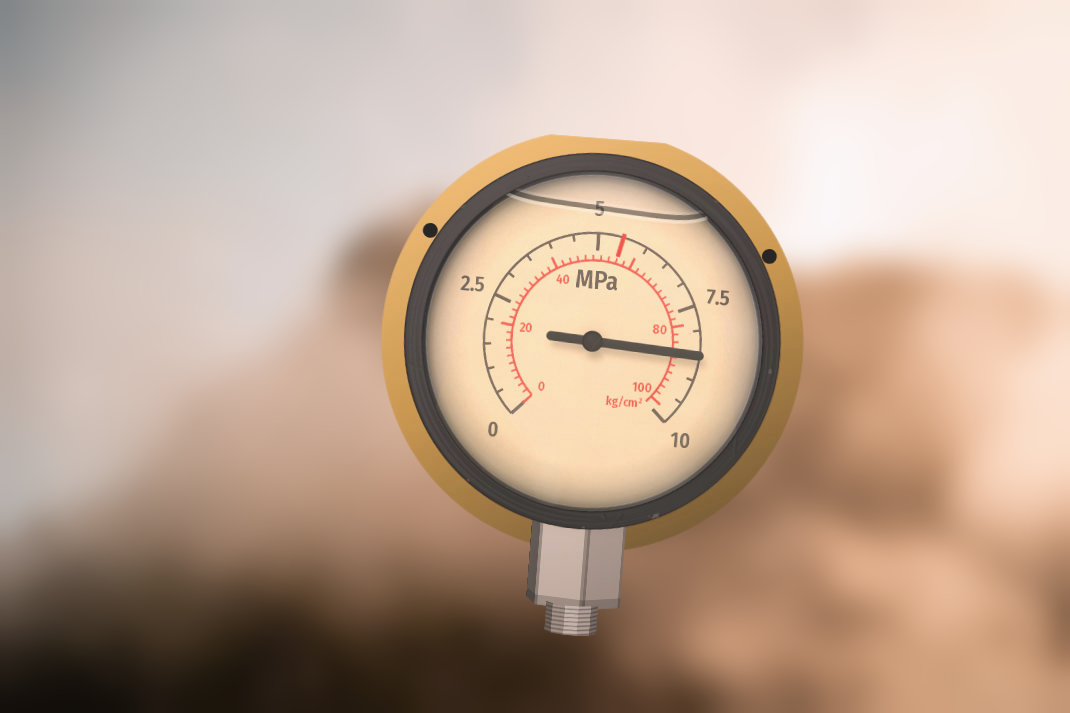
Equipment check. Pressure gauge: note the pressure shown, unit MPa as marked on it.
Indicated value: 8.5 MPa
